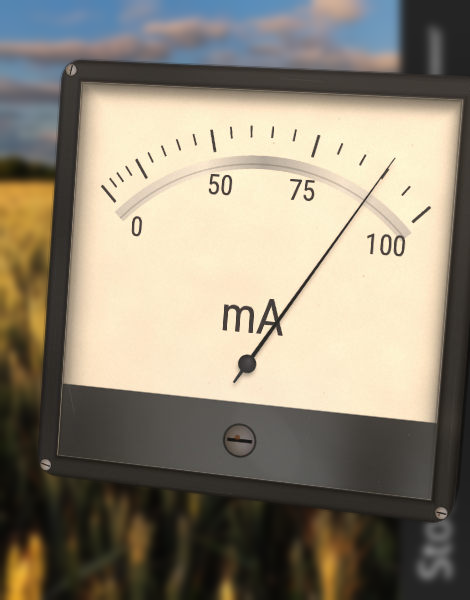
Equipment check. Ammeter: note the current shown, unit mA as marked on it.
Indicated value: 90 mA
